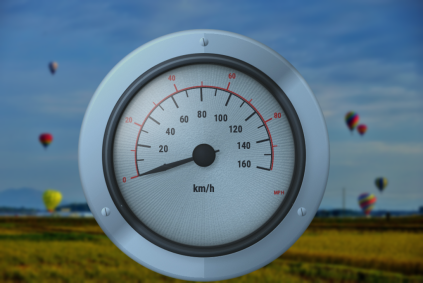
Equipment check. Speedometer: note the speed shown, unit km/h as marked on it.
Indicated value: 0 km/h
